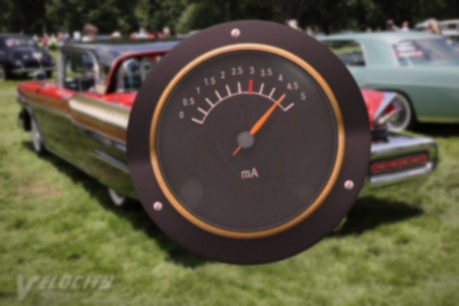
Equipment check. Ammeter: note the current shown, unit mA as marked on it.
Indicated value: 4.5 mA
